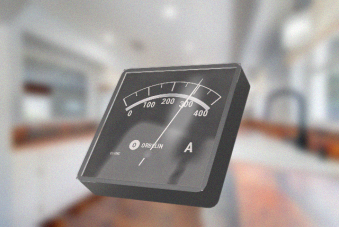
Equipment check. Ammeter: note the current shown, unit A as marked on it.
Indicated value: 300 A
